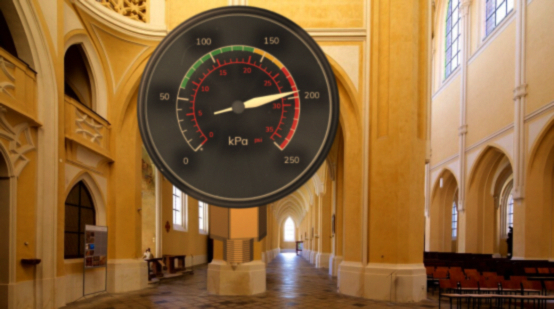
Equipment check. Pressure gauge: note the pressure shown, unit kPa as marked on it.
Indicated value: 195 kPa
